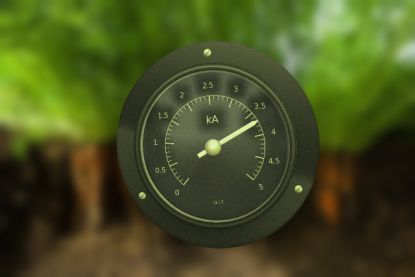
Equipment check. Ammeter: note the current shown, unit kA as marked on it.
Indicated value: 3.7 kA
